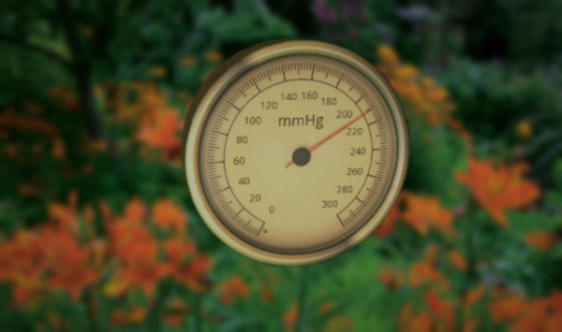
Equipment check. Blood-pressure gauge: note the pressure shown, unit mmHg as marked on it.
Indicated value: 210 mmHg
